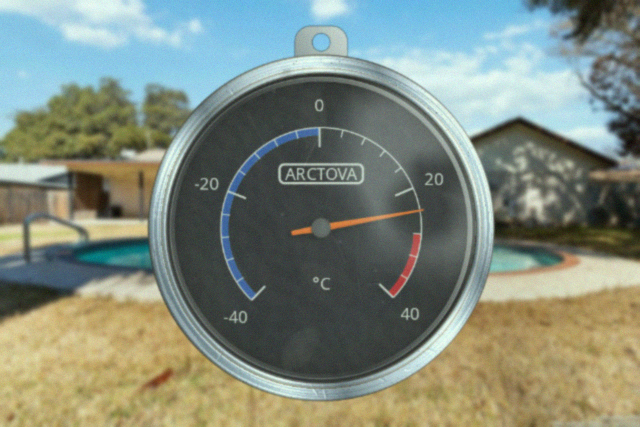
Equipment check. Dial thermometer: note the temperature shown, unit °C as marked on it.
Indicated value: 24 °C
